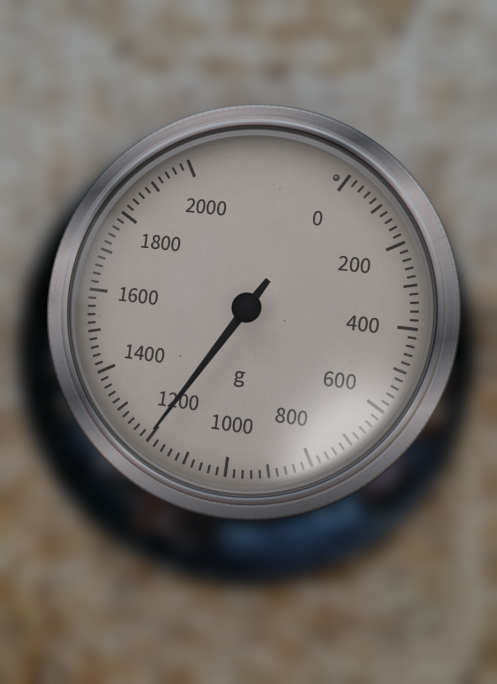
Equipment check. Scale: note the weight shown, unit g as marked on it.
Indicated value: 1200 g
